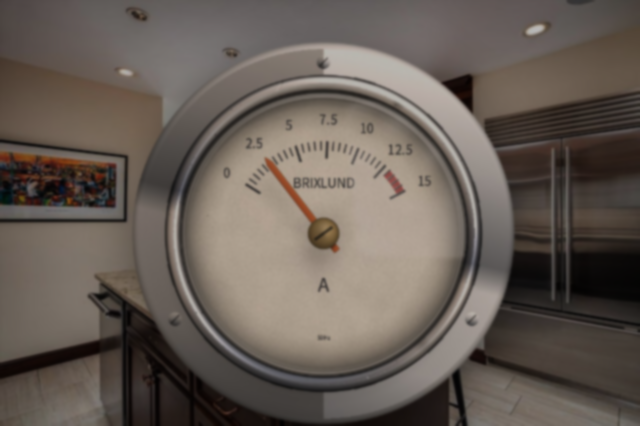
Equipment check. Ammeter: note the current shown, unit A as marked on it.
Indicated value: 2.5 A
